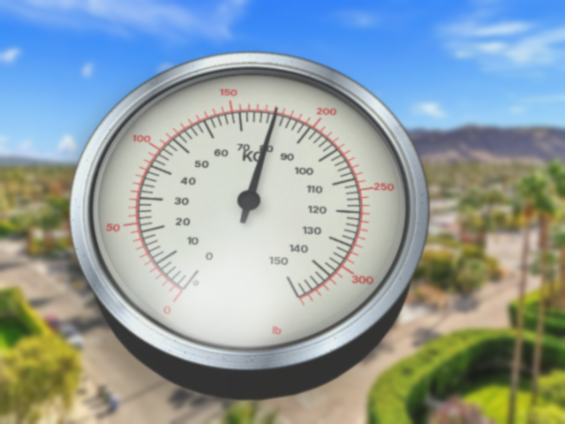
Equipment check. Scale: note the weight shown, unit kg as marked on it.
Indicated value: 80 kg
